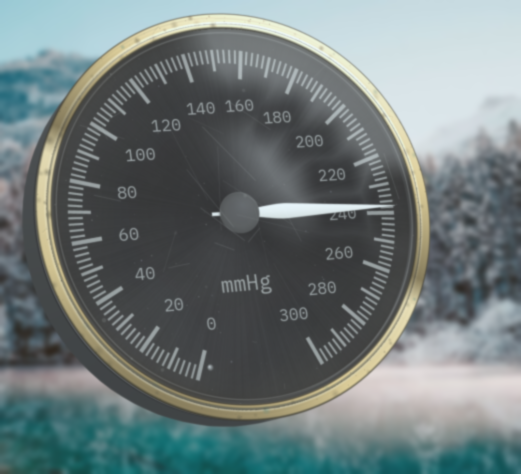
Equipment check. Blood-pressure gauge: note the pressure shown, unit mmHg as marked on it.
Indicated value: 238 mmHg
